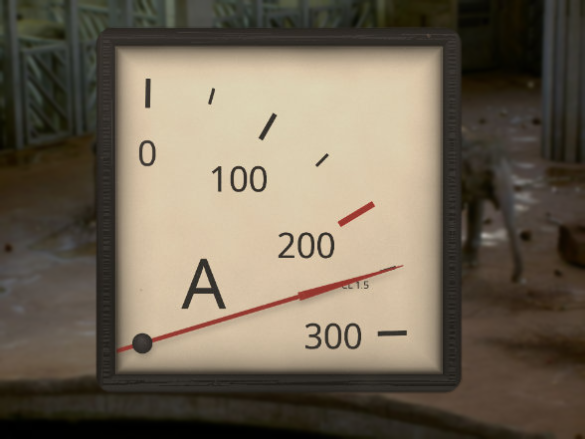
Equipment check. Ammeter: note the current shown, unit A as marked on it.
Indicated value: 250 A
